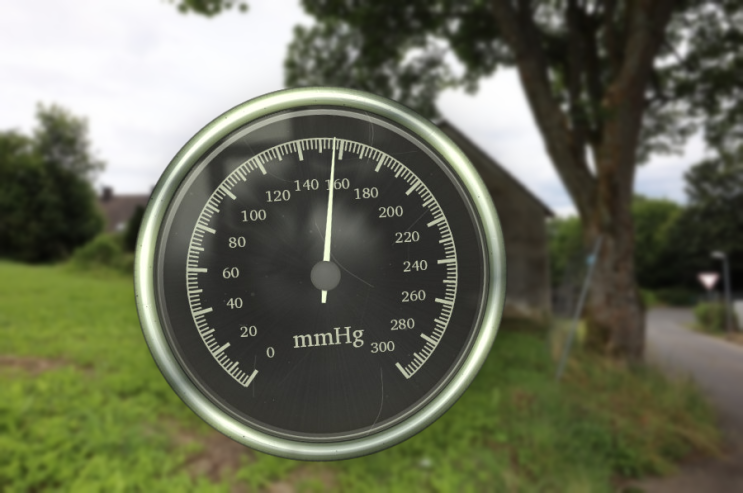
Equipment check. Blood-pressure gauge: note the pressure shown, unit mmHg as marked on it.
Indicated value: 156 mmHg
